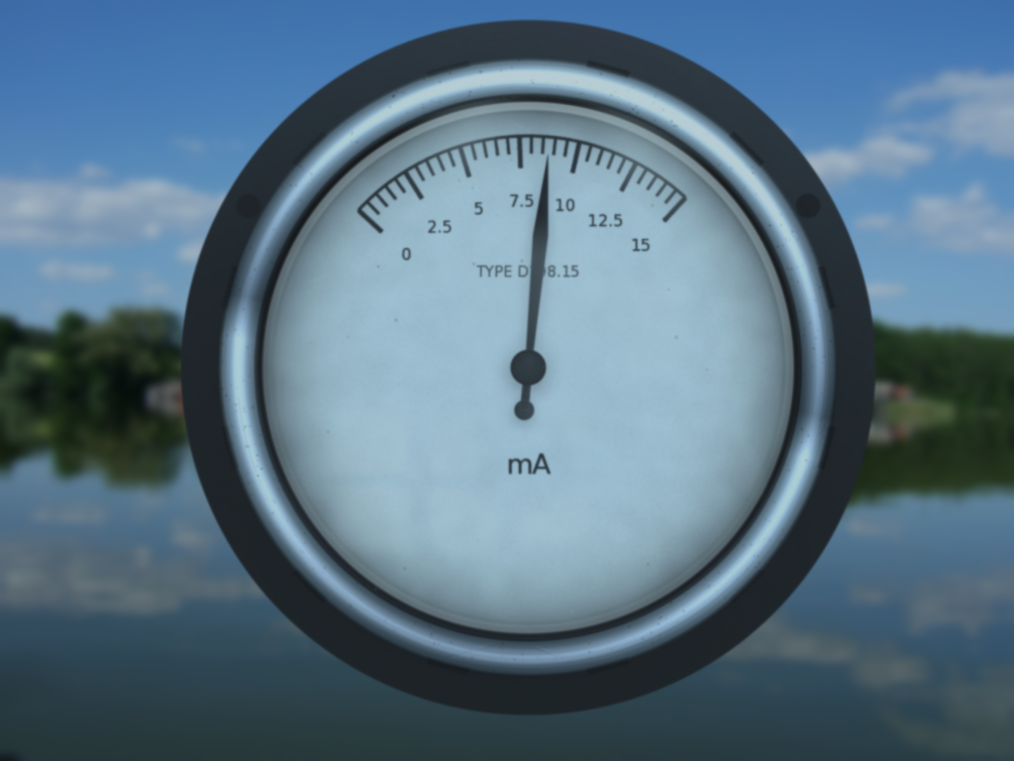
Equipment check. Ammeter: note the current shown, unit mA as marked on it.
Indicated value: 8.75 mA
